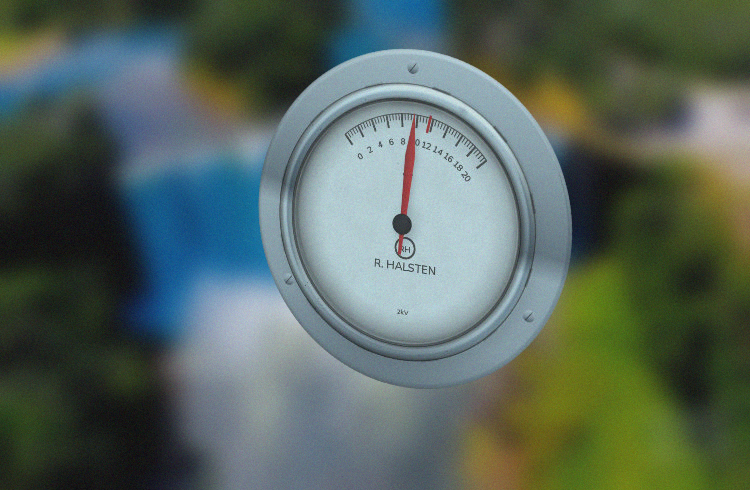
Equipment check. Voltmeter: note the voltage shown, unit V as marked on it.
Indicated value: 10 V
